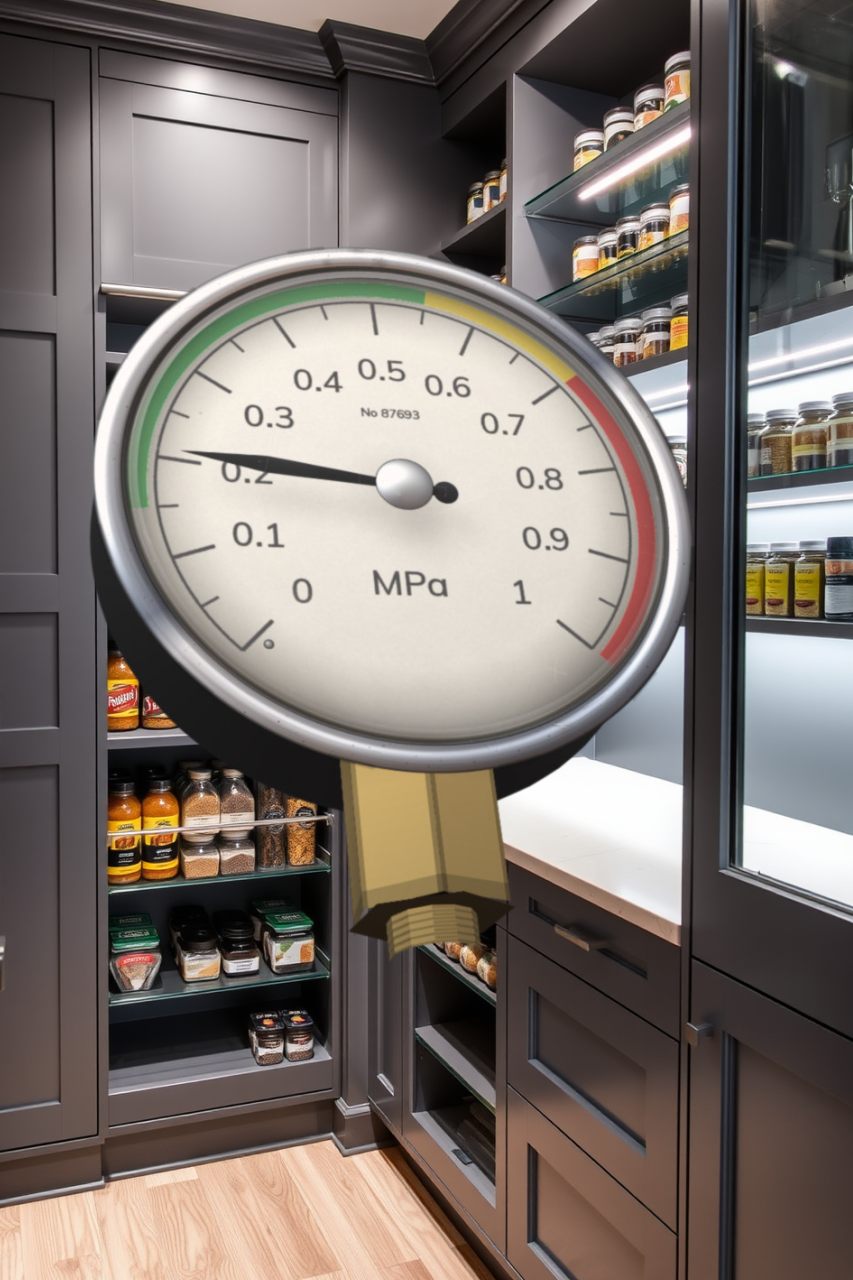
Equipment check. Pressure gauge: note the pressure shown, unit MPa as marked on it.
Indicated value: 0.2 MPa
